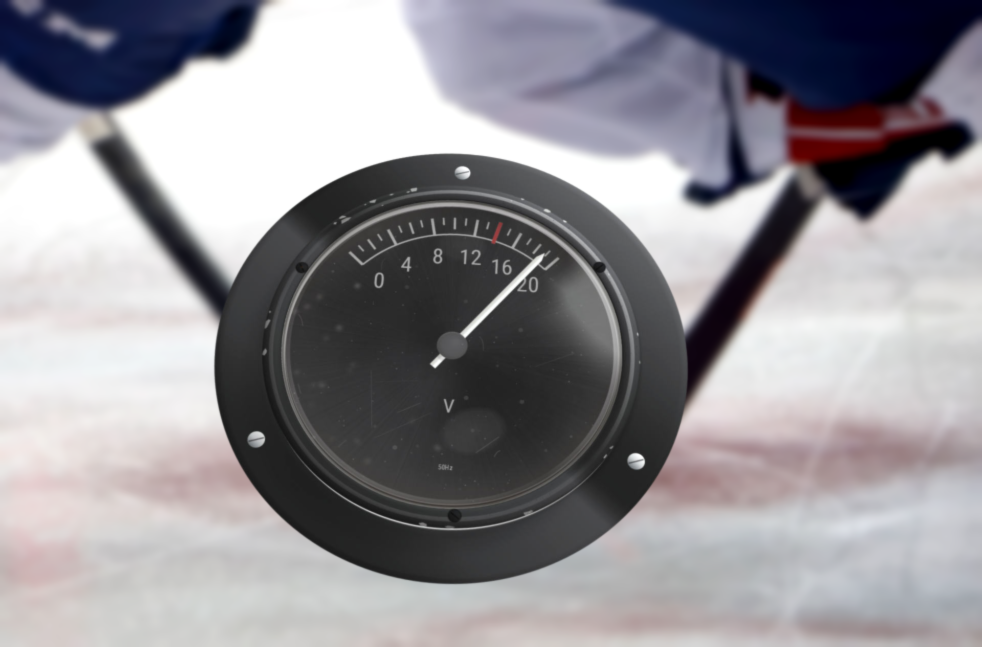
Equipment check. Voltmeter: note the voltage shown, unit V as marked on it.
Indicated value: 19 V
